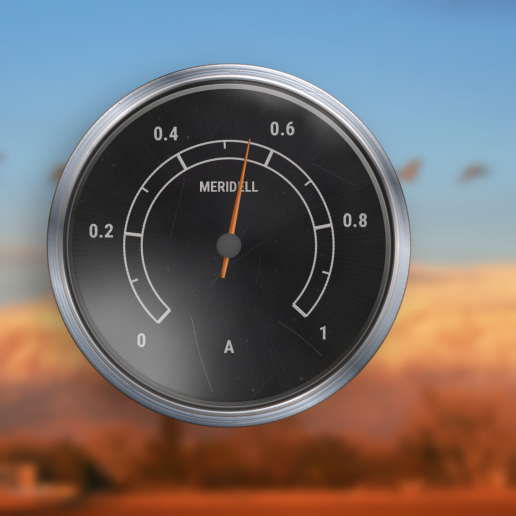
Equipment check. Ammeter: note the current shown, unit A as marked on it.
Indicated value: 0.55 A
